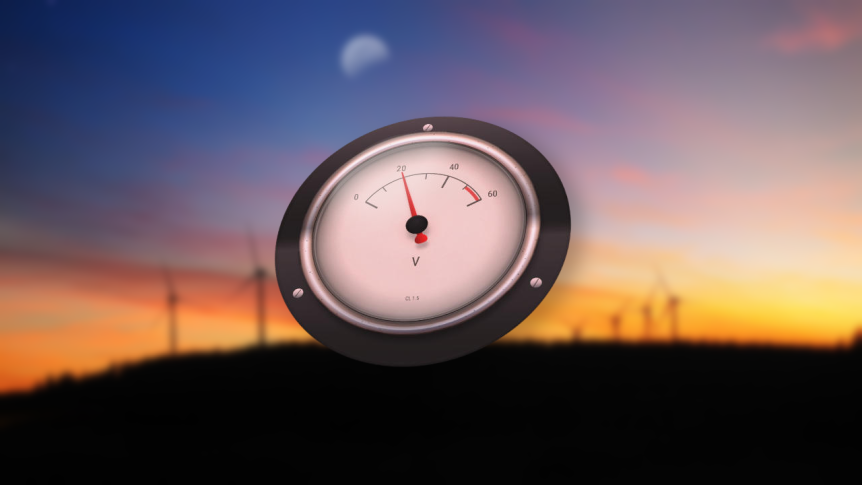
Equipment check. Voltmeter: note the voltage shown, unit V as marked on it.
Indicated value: 20 V
